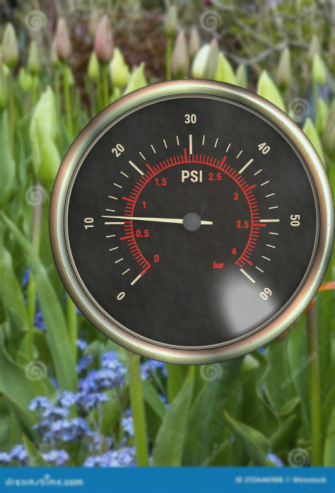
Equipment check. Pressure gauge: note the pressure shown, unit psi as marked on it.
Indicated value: 11 psi
